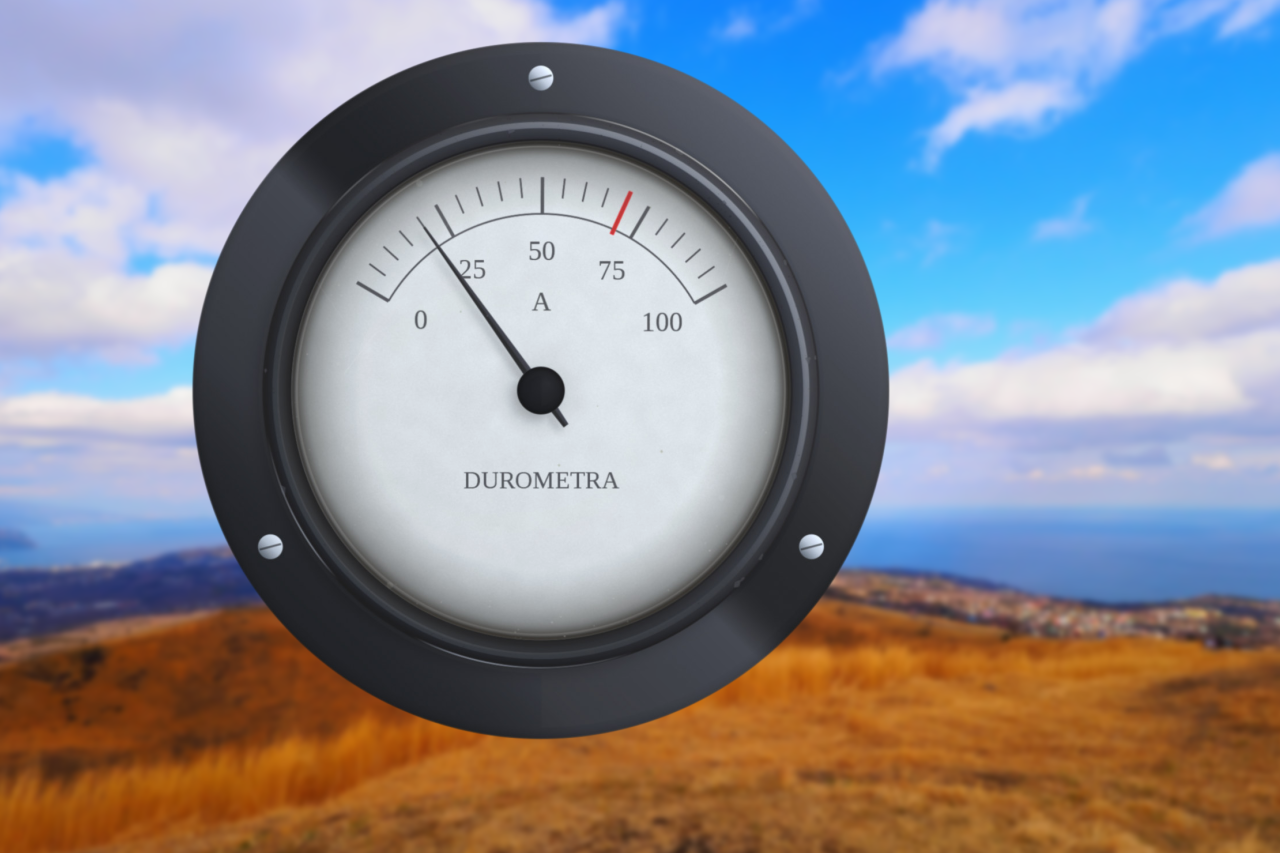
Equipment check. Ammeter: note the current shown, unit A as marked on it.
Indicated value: 20 A
